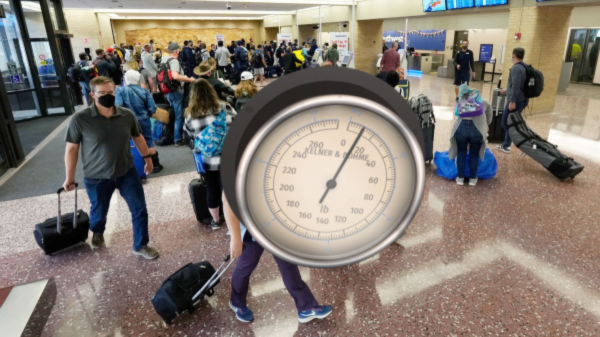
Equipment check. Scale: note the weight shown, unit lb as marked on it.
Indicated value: 10 lb
